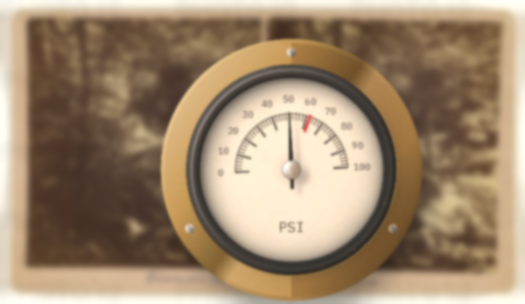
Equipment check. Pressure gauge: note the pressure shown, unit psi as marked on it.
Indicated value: 50 psi
